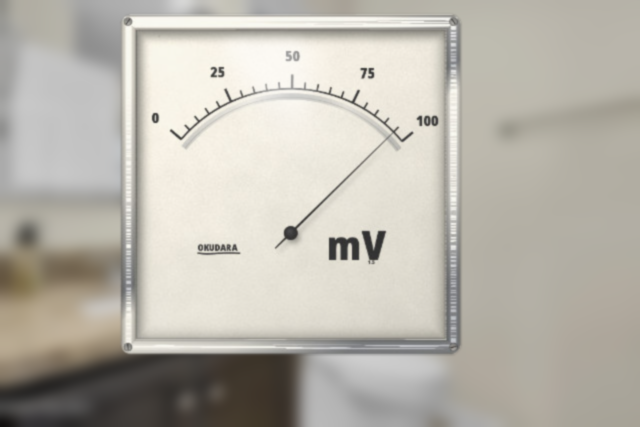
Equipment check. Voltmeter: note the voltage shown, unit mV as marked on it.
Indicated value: 95 mV
